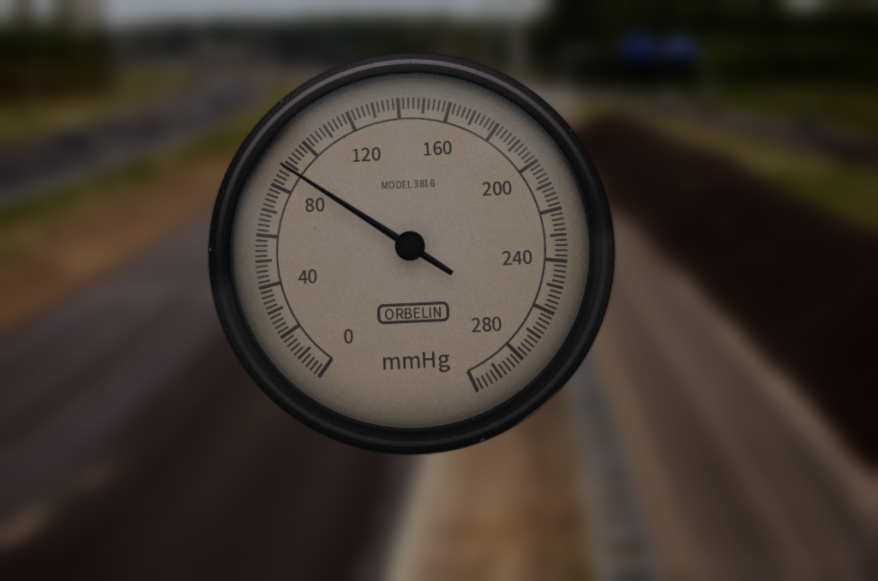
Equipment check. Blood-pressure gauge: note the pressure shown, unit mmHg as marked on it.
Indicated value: 88 mmHg
